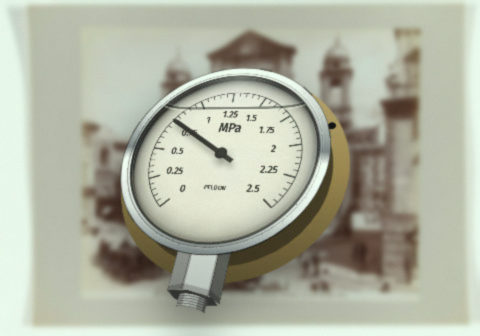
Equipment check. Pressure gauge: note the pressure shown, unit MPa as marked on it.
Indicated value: 0.75 MPa
